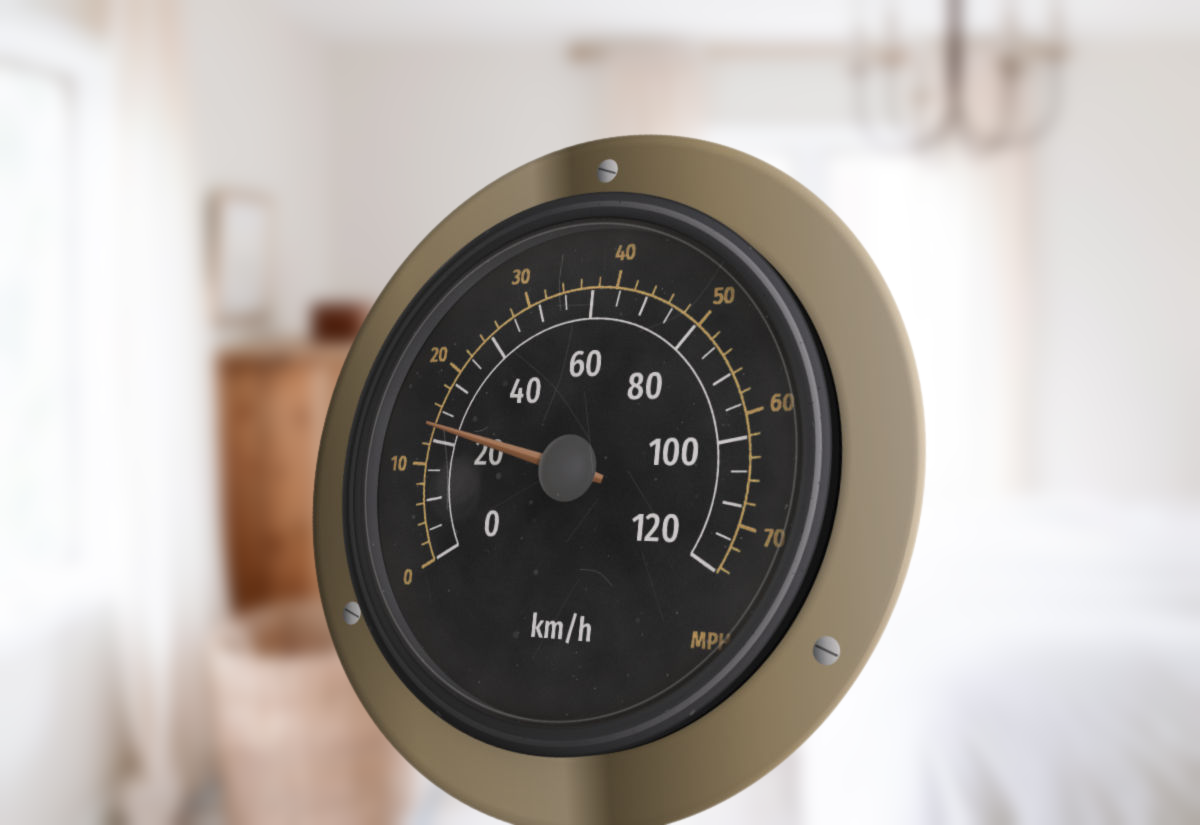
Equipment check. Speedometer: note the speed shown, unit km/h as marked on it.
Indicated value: 22.5 km/h
